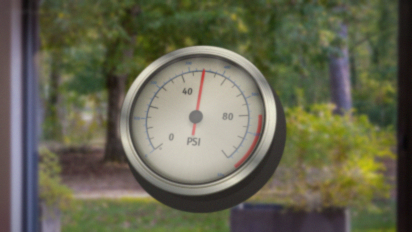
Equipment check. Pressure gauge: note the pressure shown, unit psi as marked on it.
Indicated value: 50 psi
